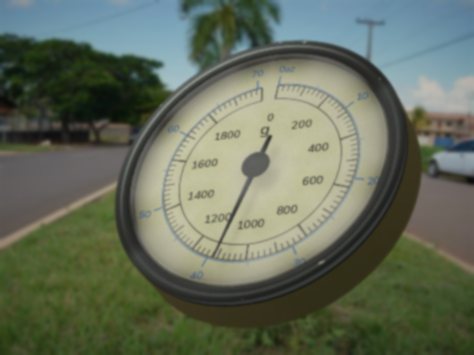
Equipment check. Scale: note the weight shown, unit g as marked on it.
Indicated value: 1100 g
